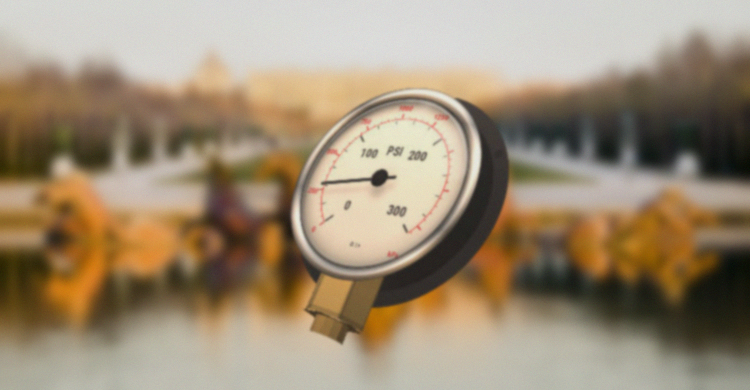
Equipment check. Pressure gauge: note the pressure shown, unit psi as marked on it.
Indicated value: 40 psi
